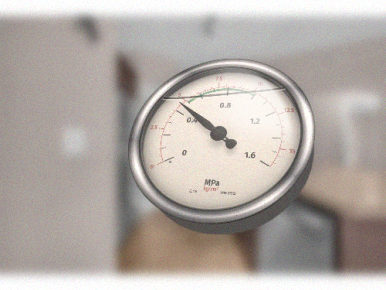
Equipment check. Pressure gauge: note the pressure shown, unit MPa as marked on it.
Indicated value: 0.45 MPa
